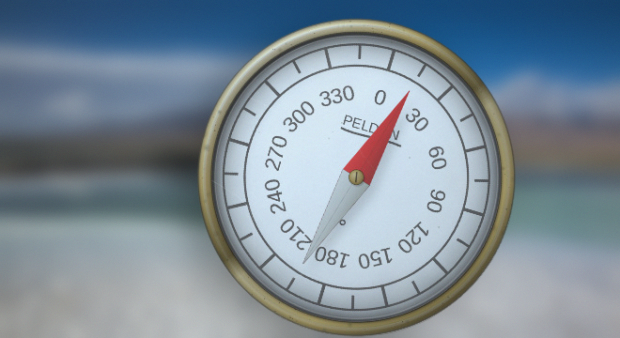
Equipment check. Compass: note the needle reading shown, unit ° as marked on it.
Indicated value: 15 °
